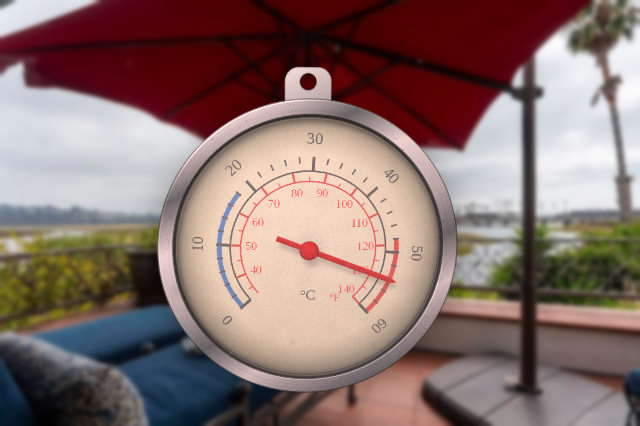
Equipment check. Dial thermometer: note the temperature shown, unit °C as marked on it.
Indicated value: 54 °C
